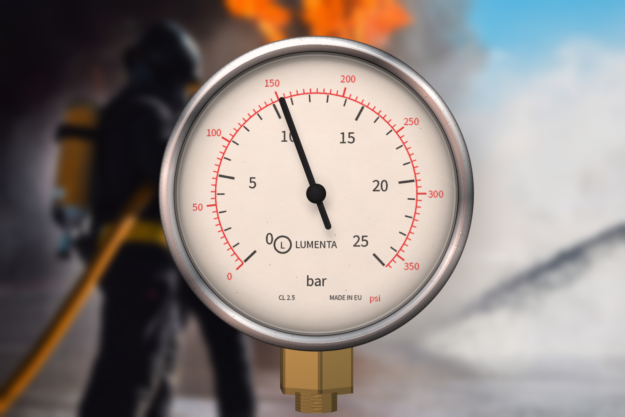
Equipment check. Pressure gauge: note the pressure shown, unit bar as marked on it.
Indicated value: 10.5 bar
